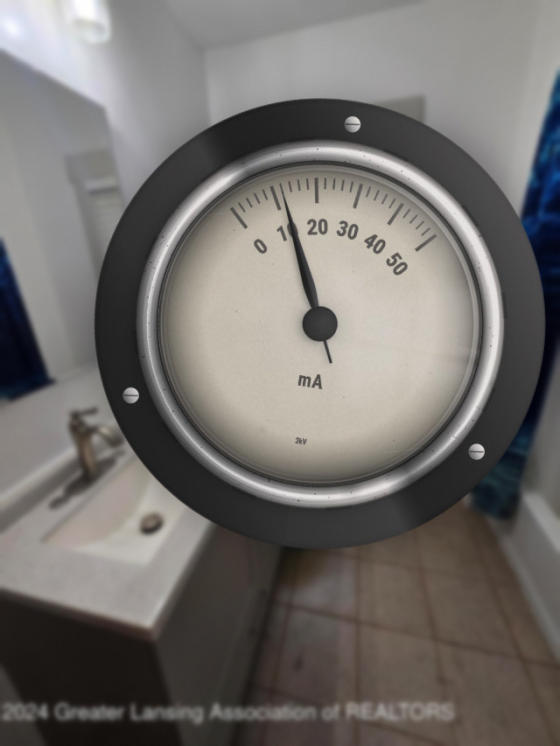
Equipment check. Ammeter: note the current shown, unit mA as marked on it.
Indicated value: 12 mA
